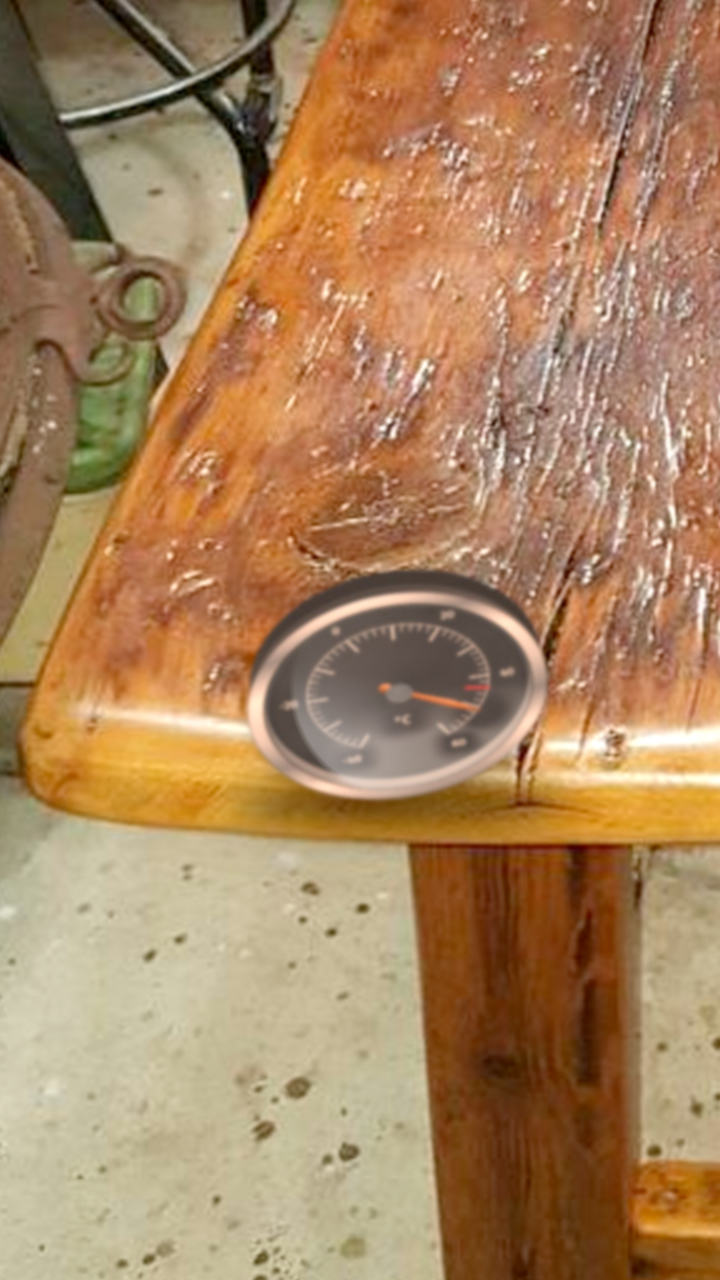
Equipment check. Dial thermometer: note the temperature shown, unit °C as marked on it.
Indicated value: 50 °C
